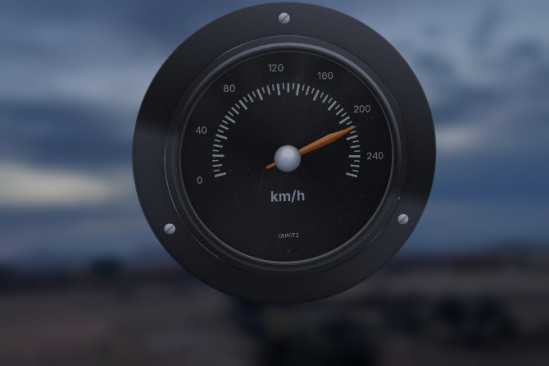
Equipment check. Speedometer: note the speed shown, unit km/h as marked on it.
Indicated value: 210 km/h
